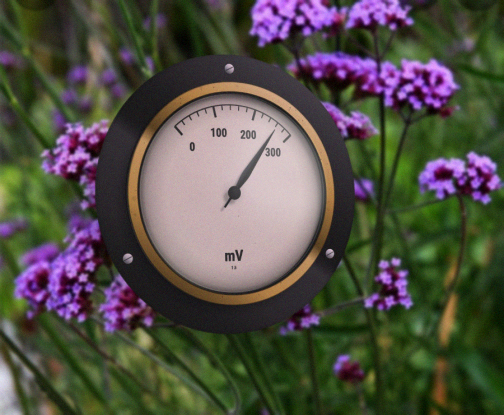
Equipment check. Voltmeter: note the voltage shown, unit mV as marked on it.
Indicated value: 260 mV
